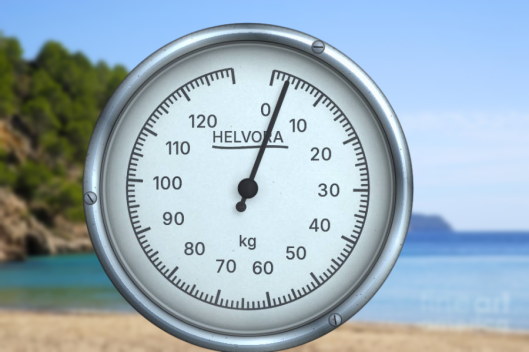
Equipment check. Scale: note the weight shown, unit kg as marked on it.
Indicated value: 3 kg
